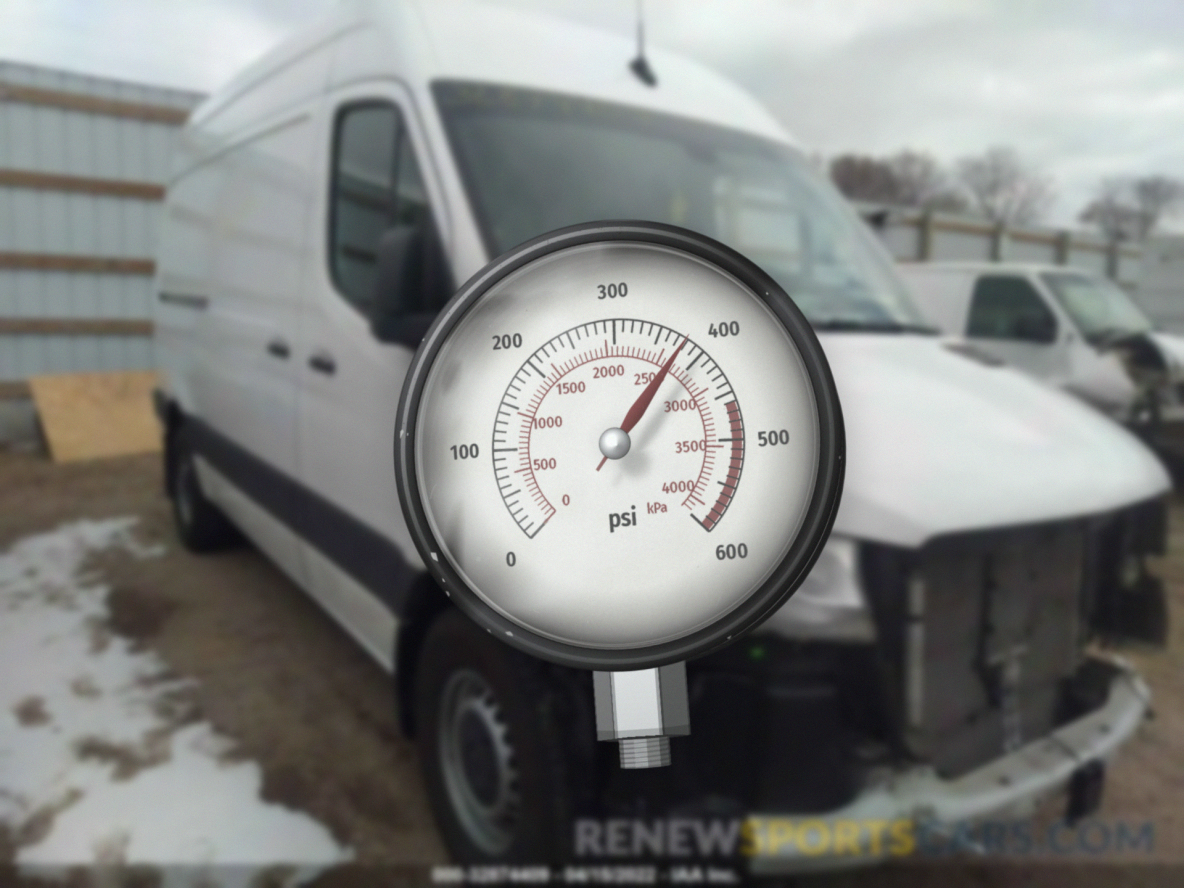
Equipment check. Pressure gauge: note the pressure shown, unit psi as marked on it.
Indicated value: 380 psi
